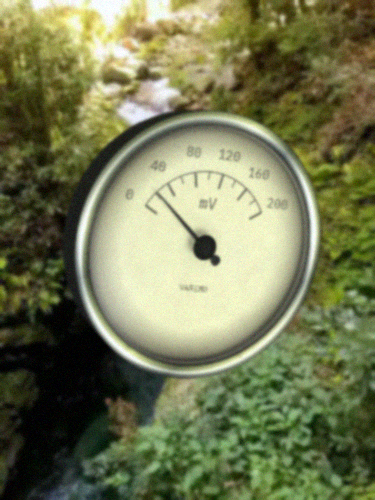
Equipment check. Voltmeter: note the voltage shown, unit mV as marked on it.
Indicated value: 20 mV
